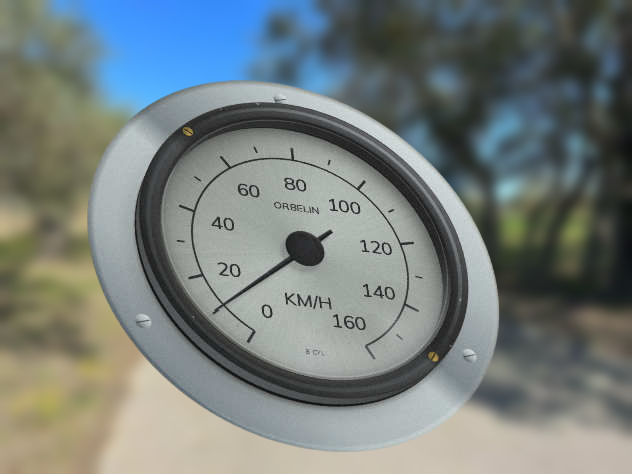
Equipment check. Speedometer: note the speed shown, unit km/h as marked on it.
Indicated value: 10 km/h
